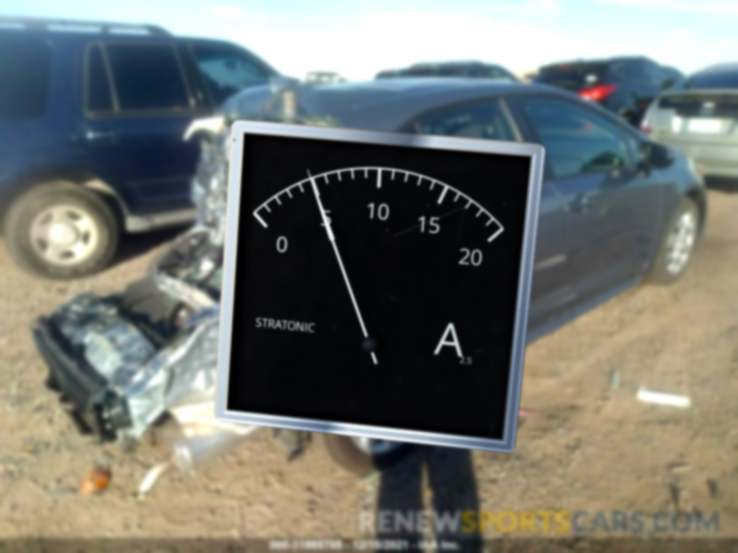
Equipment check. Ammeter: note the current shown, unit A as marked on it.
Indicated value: 5 A
